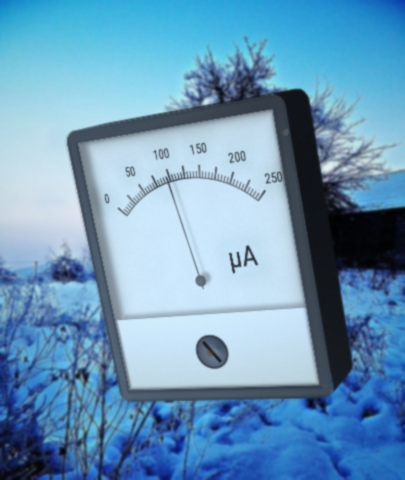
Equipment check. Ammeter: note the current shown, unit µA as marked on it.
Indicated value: 100 µA
